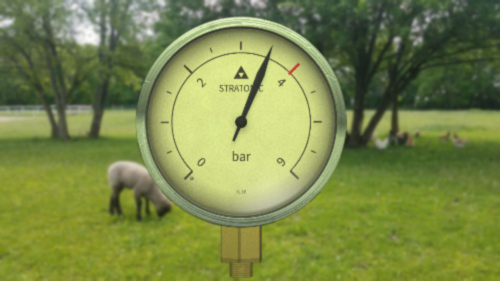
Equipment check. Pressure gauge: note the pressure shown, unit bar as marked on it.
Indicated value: 3.5 bar
